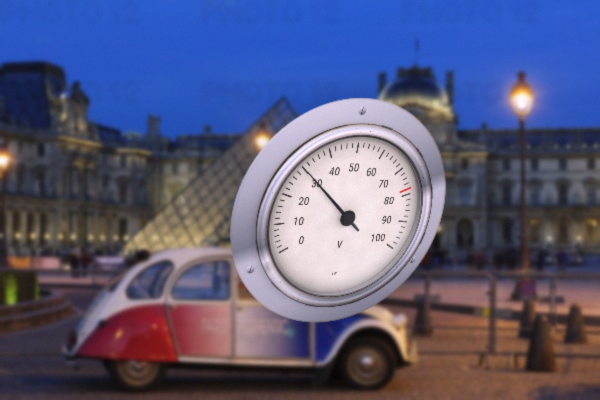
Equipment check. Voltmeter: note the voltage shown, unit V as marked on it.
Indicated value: 30 V
